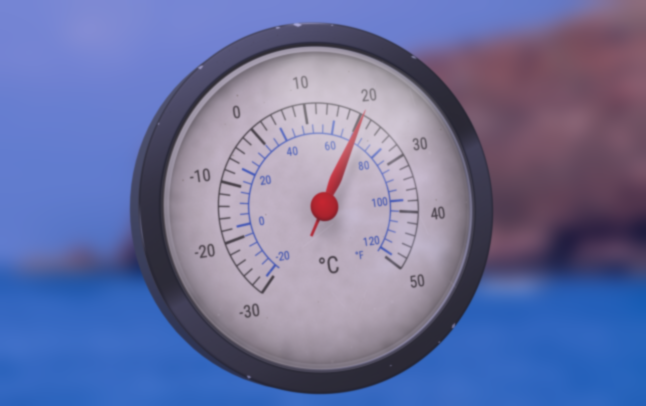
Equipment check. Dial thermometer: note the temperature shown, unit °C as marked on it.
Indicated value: 20 °C
